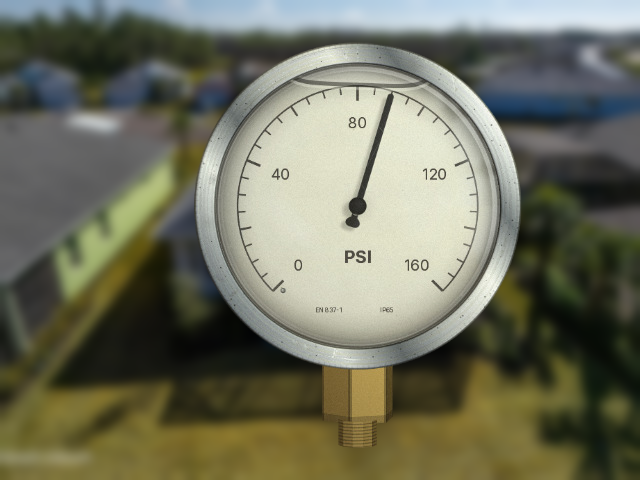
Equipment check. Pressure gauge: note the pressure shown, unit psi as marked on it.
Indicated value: 90 psi
